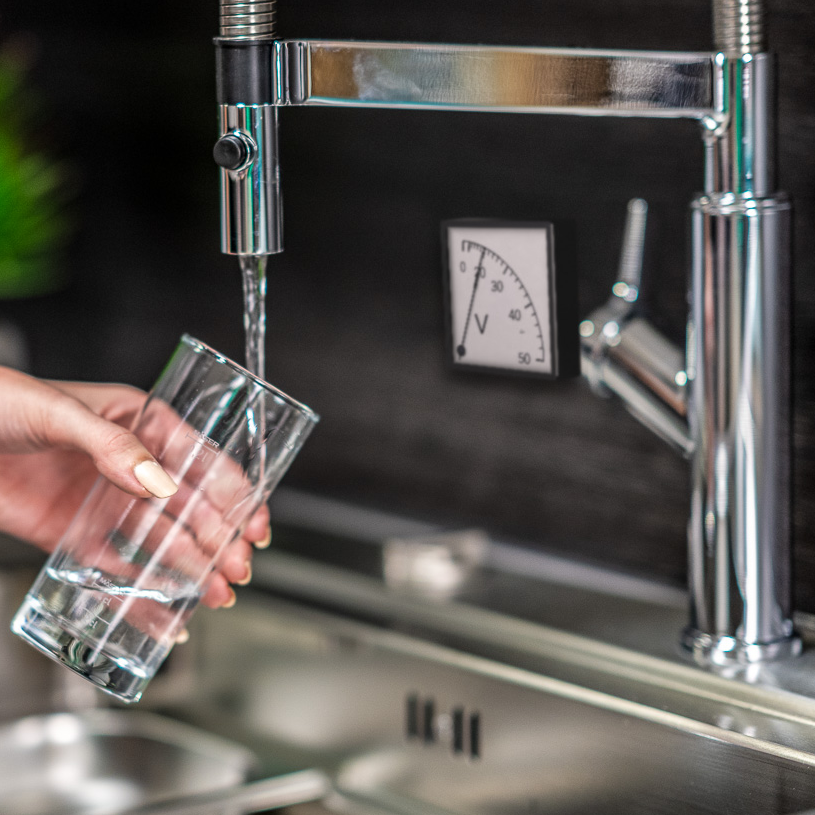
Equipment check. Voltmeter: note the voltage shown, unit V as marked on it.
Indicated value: 20 V
